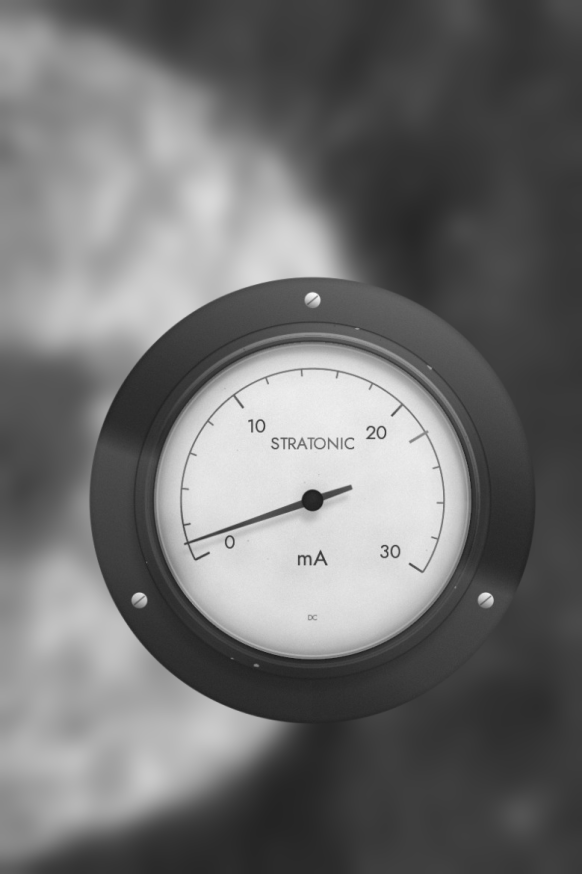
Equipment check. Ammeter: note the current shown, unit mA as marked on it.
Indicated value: 1 mA
